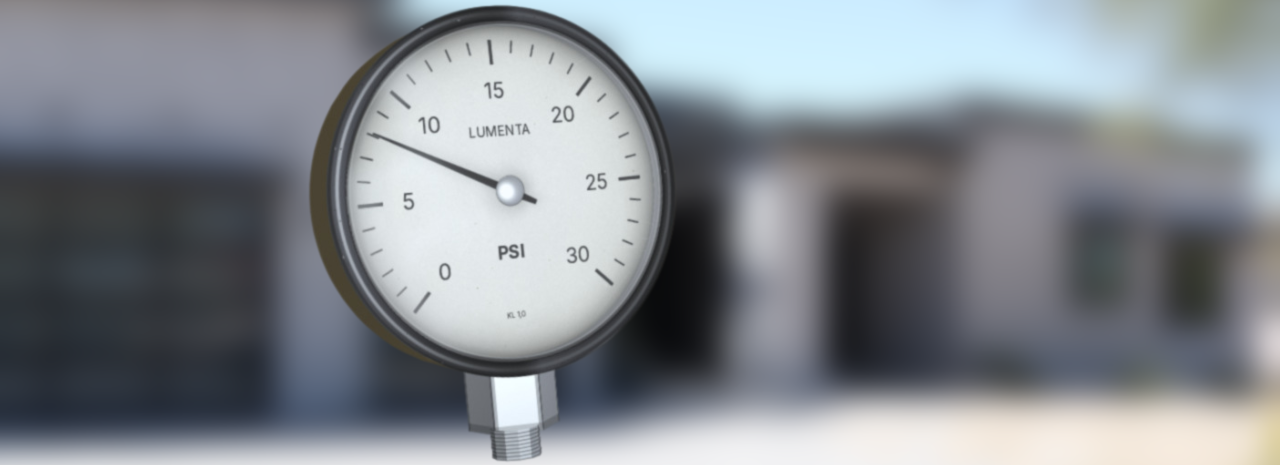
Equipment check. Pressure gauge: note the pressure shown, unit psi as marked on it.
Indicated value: 8 psi
